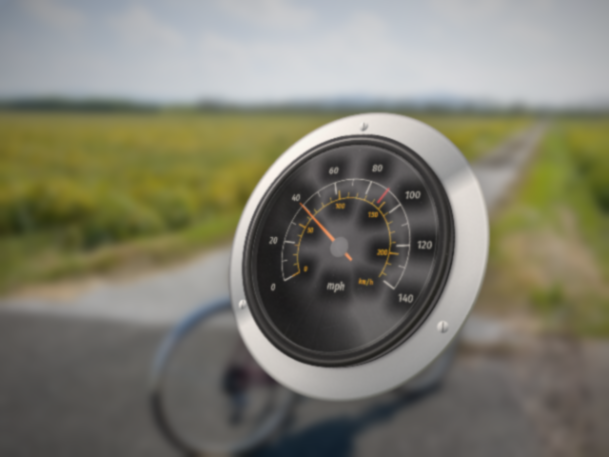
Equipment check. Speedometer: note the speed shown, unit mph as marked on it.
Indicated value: 40 mph
